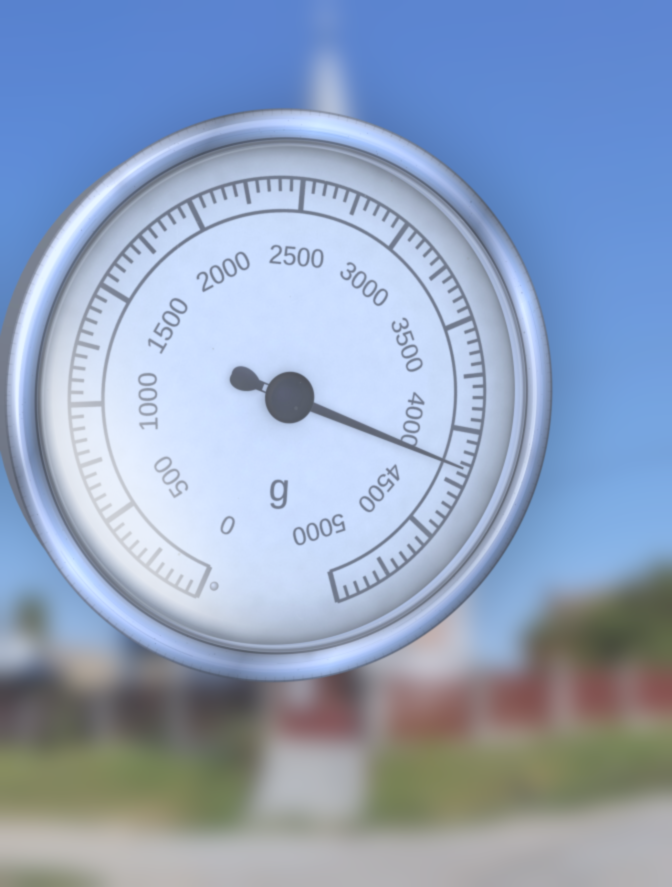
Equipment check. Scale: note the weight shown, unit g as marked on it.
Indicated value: 4175 g
